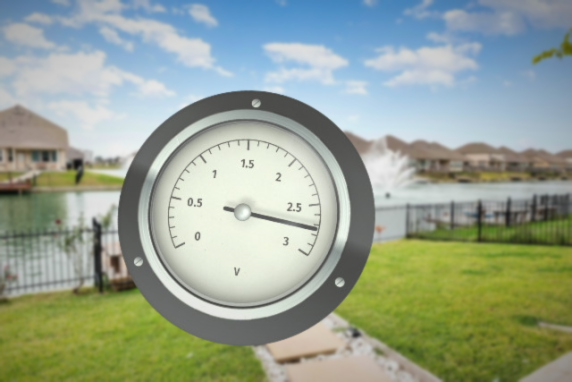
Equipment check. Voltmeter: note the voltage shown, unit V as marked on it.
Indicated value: 2.75 V
